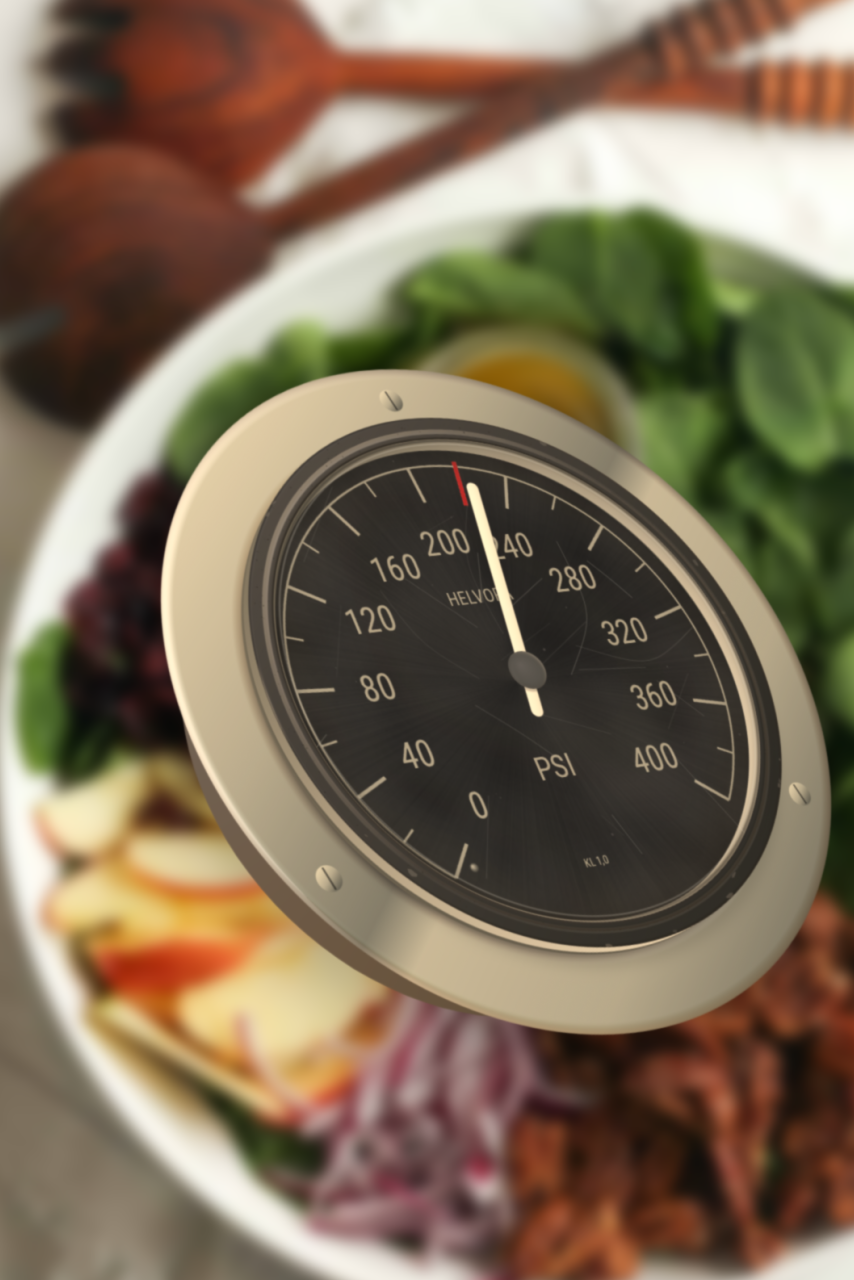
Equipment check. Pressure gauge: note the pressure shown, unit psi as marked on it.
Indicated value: 220 psi
